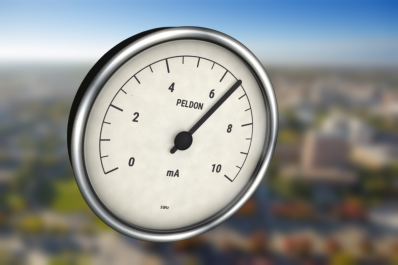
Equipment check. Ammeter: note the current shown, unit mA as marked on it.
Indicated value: 6.5 mA
